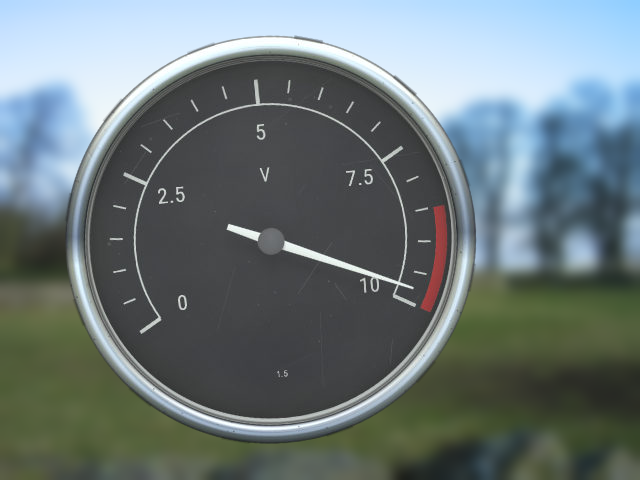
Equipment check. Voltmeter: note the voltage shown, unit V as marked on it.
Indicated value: 9.75 V
